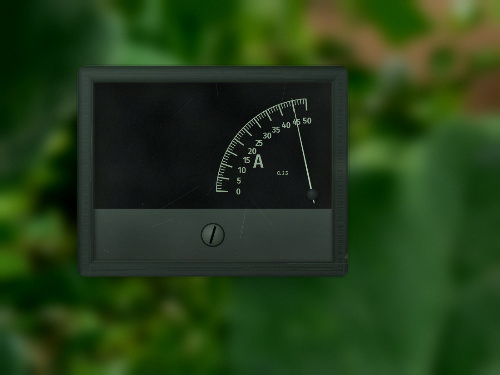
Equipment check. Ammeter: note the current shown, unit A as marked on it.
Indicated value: 45 A
